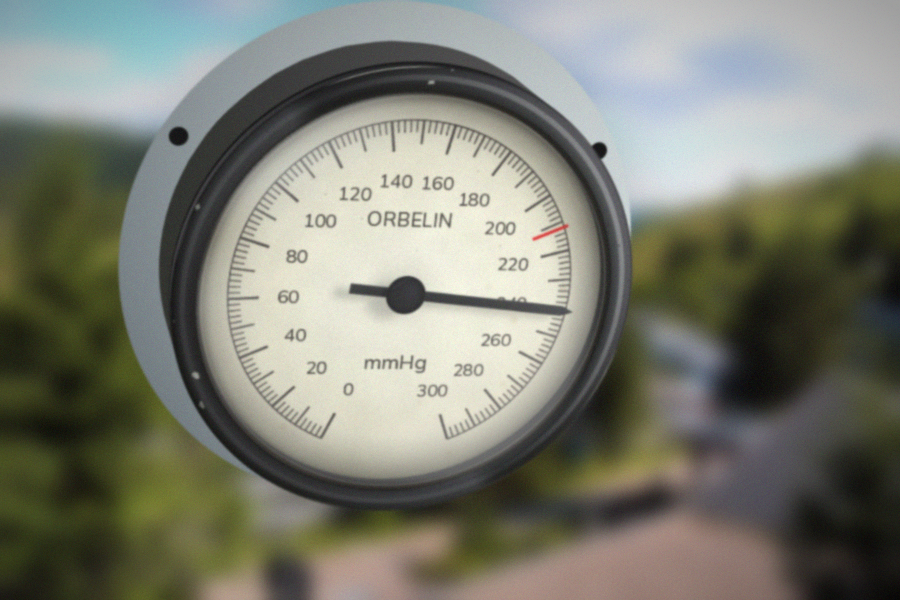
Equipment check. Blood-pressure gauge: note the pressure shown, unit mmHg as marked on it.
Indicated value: 240 mmHg
